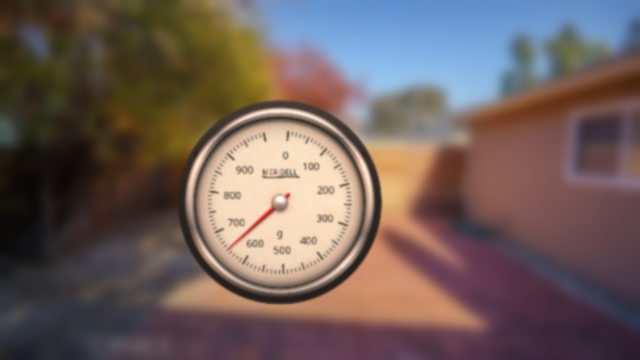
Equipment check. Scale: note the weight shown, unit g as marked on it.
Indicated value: 650 g
